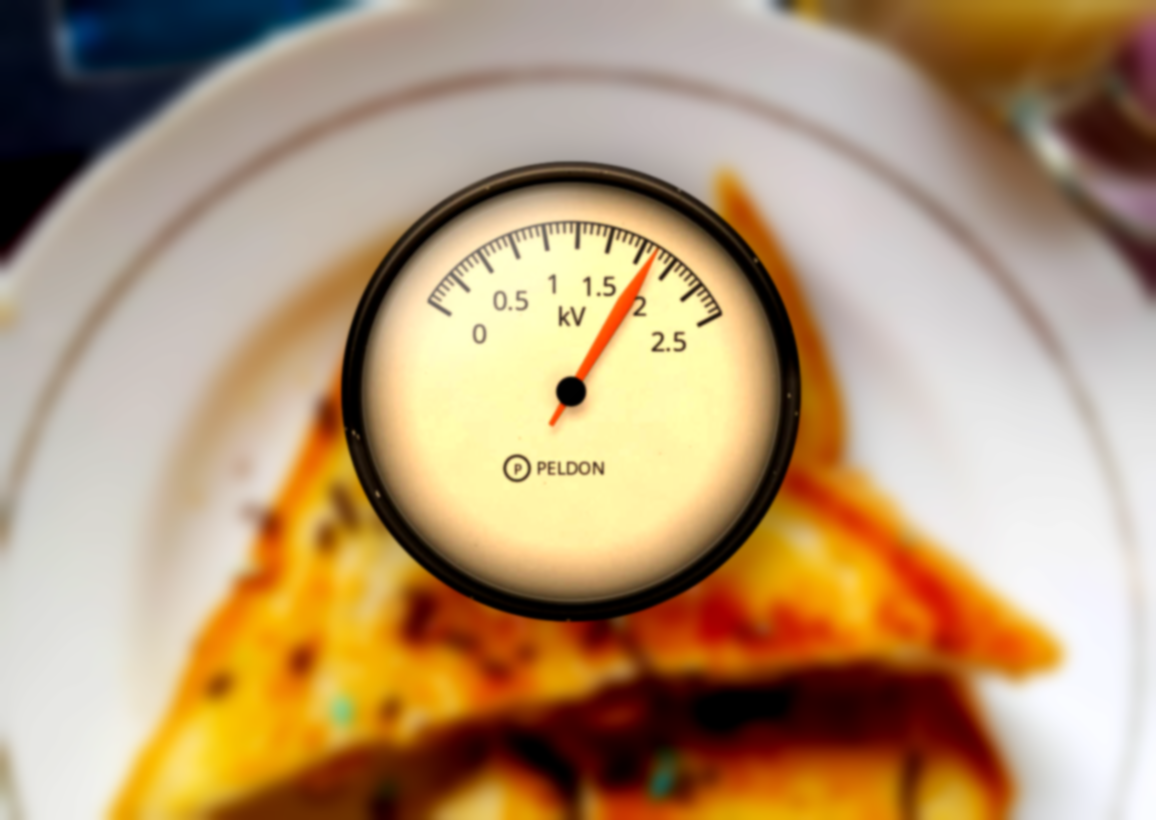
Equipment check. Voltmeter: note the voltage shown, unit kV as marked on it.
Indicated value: 1.85 kV
